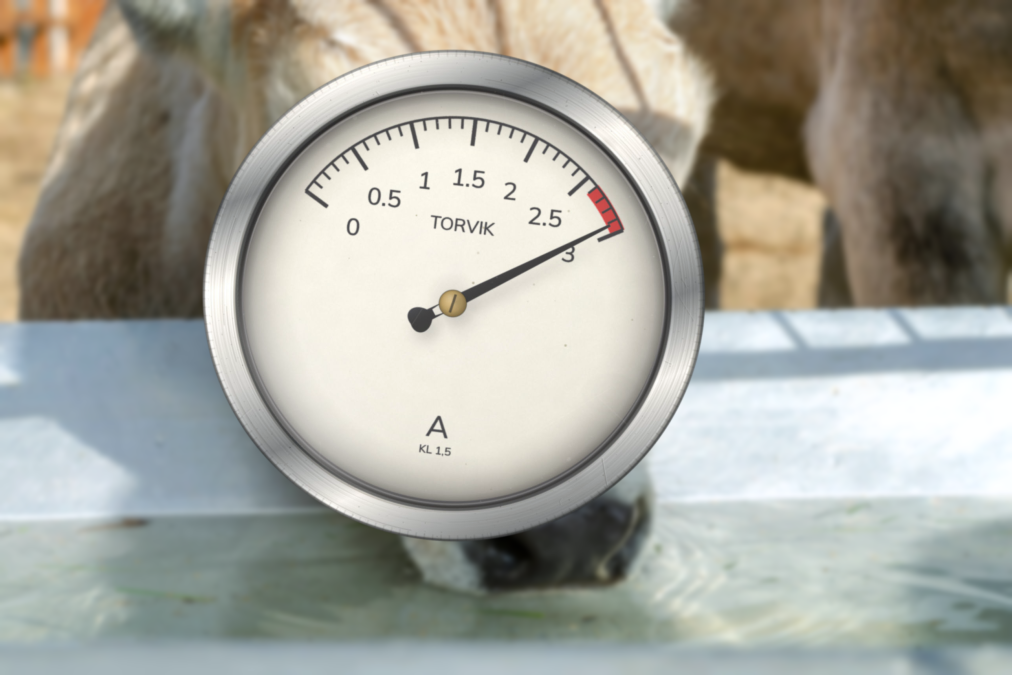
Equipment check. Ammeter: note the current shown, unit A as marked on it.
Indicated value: 2.9 A
